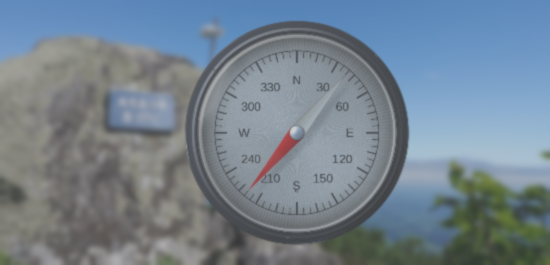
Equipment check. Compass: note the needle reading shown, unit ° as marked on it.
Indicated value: 220 °
